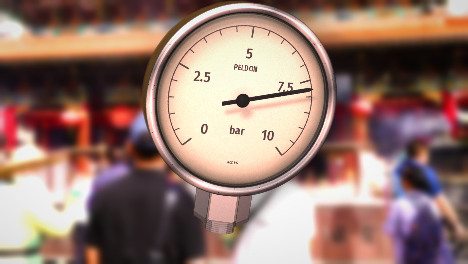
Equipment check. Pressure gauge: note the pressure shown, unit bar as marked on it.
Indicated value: 7.75 bar
